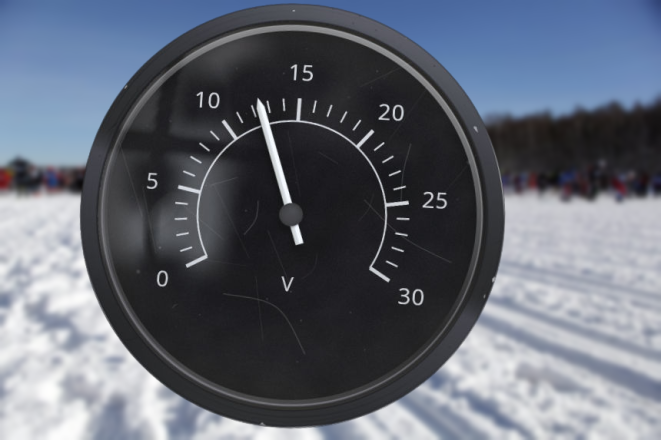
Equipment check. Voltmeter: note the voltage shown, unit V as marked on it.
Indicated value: 12.5 V
